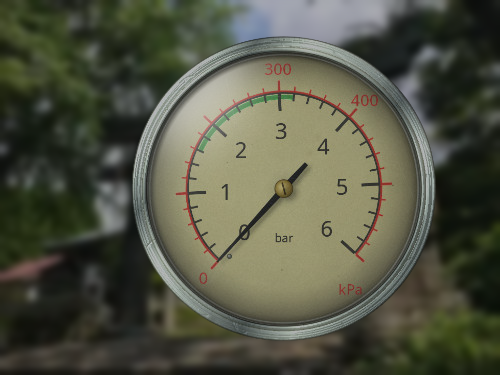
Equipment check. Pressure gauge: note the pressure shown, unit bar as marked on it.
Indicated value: 0 bar
